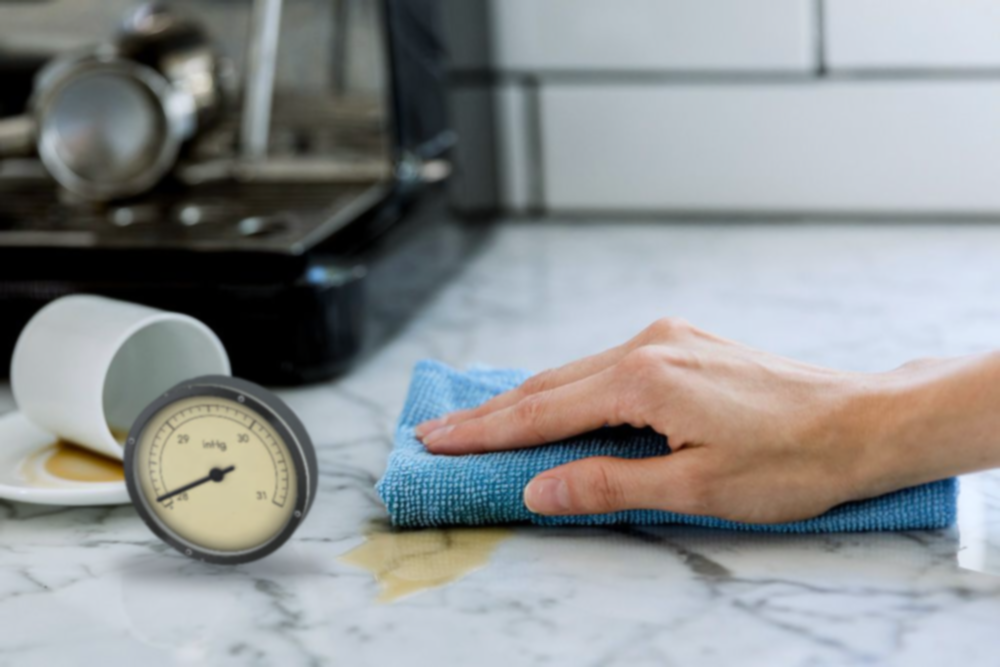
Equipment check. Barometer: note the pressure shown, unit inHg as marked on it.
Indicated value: 28.1 inHg
